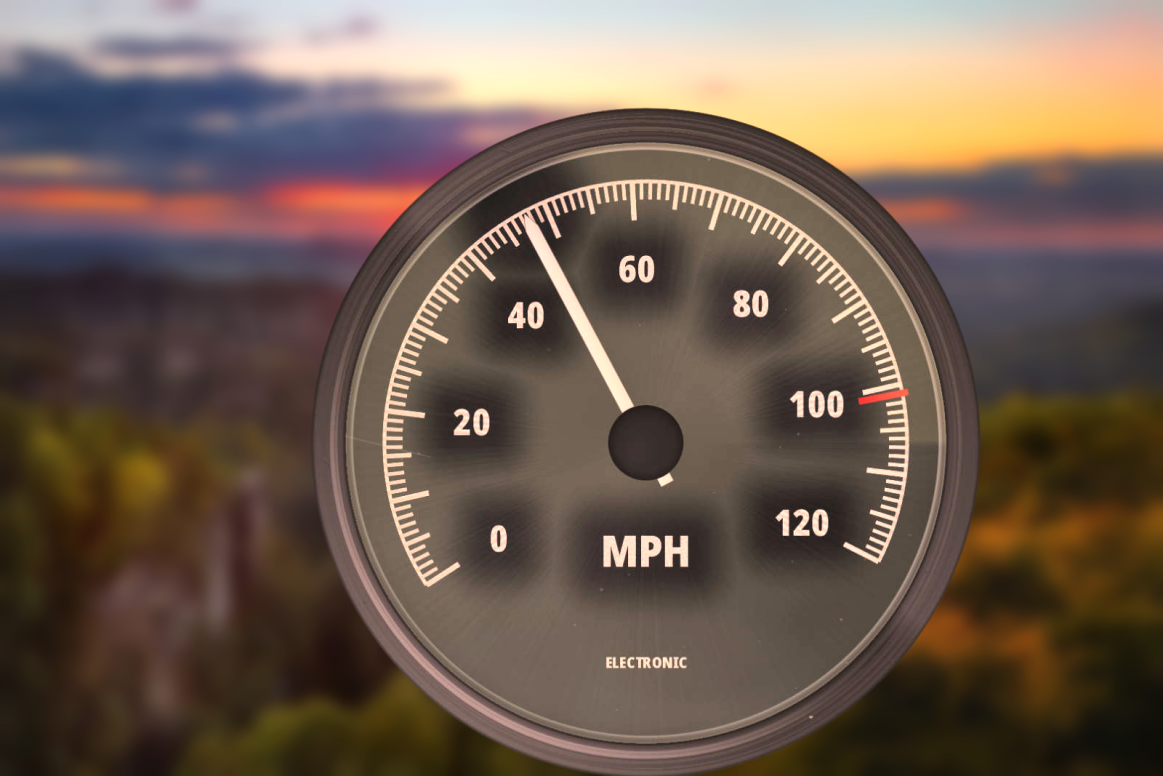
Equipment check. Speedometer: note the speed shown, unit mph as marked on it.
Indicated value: 47.5 mph
